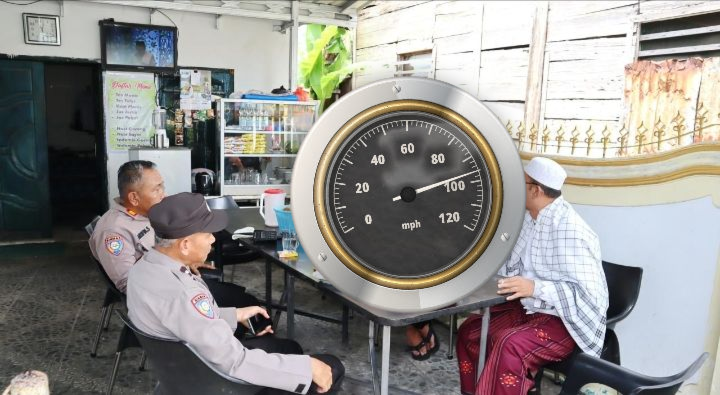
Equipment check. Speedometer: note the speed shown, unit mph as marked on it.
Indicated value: 96 mph
